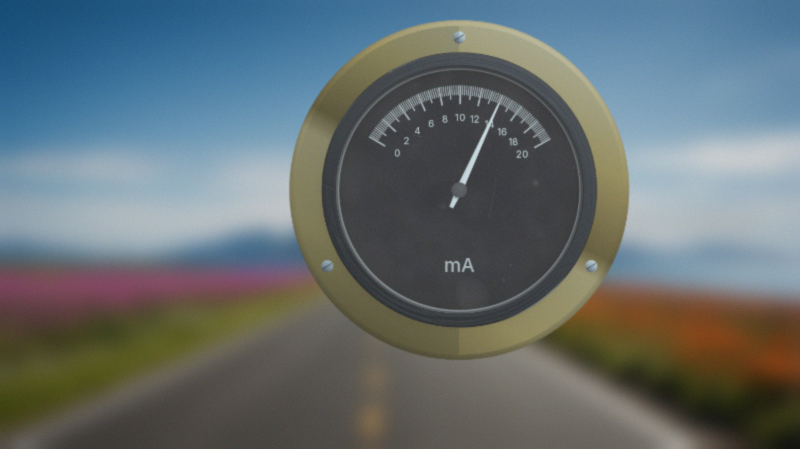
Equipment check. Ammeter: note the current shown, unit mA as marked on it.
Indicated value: 14 mA
